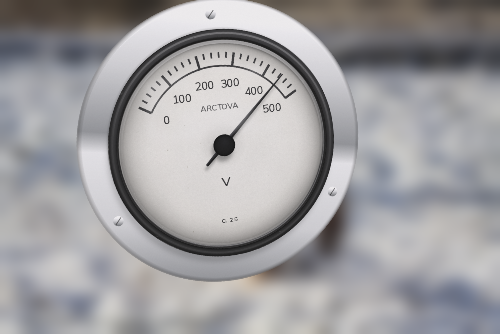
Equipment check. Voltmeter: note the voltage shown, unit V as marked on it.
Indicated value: 440 V
